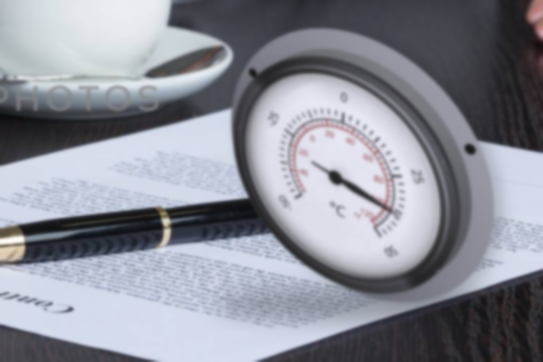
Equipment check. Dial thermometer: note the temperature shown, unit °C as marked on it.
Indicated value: 37.5 °C
